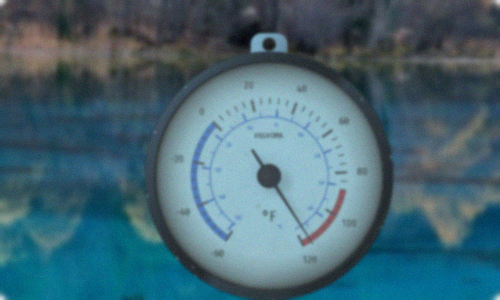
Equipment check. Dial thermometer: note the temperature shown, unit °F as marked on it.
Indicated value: 116 °F
